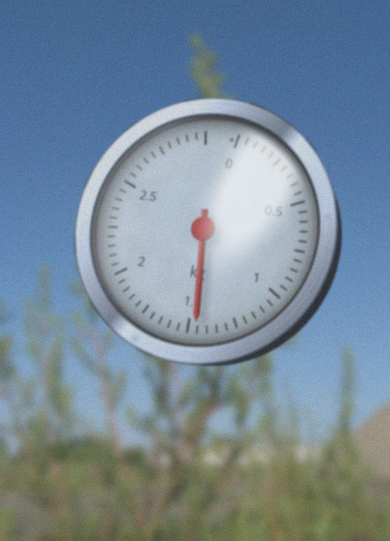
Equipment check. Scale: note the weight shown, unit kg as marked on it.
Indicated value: 1.45 kg
